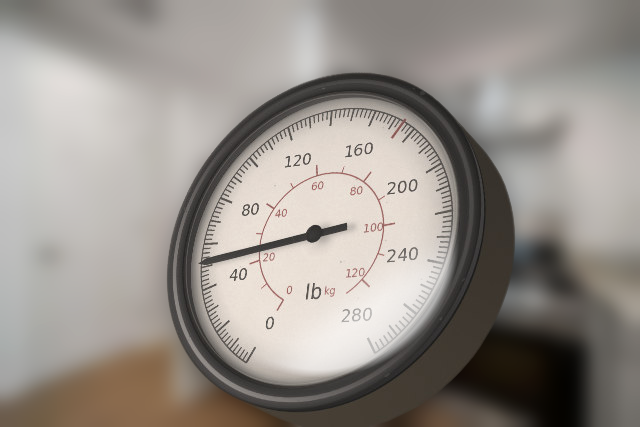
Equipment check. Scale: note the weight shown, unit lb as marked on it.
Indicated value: 50 lb
